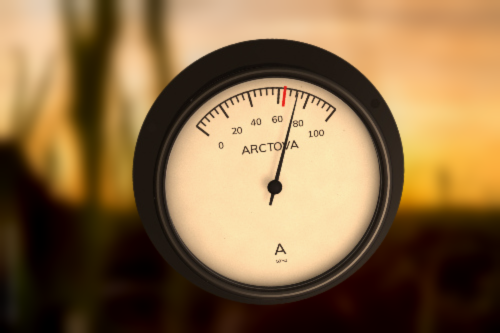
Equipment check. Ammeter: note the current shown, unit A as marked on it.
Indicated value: 72 A
